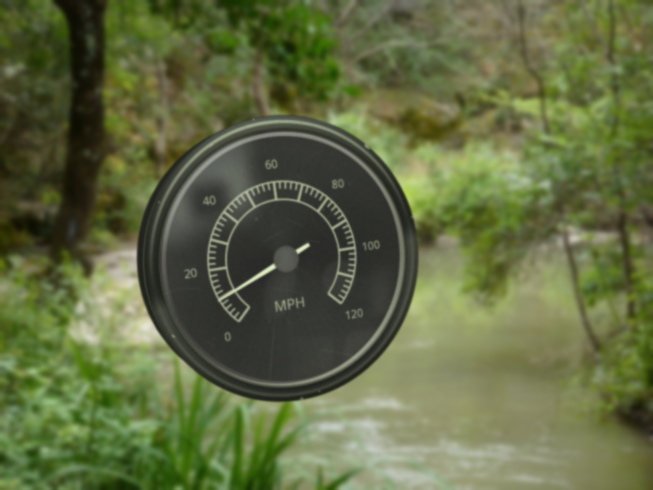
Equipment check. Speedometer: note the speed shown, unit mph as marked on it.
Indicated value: 10 mph
